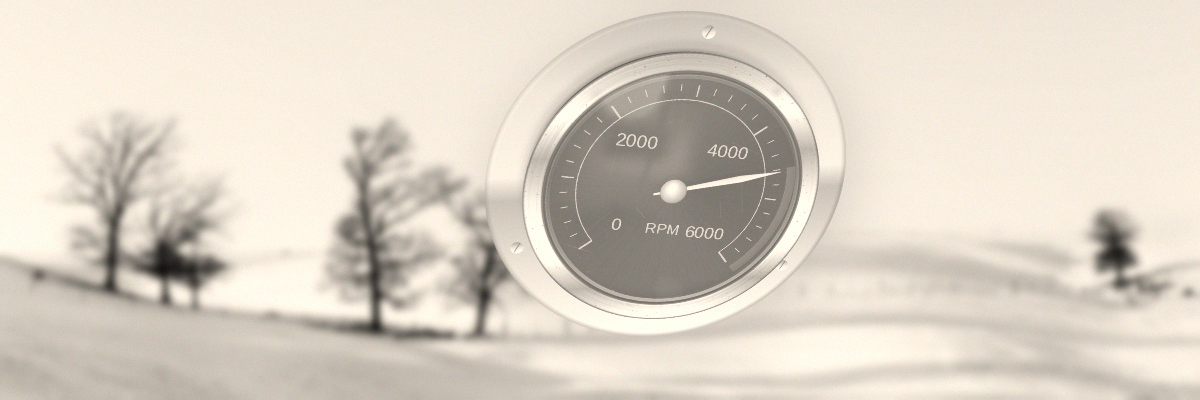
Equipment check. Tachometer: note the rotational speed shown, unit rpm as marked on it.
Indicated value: 4600 rpm
